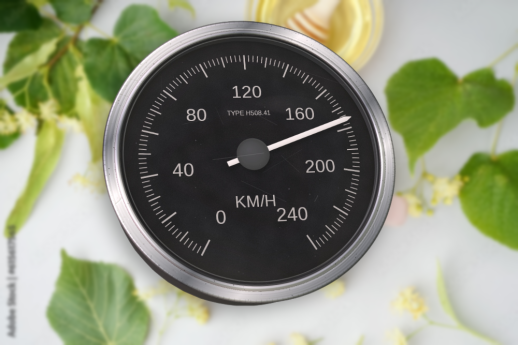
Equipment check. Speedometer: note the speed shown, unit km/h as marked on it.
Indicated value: 176 km/h
